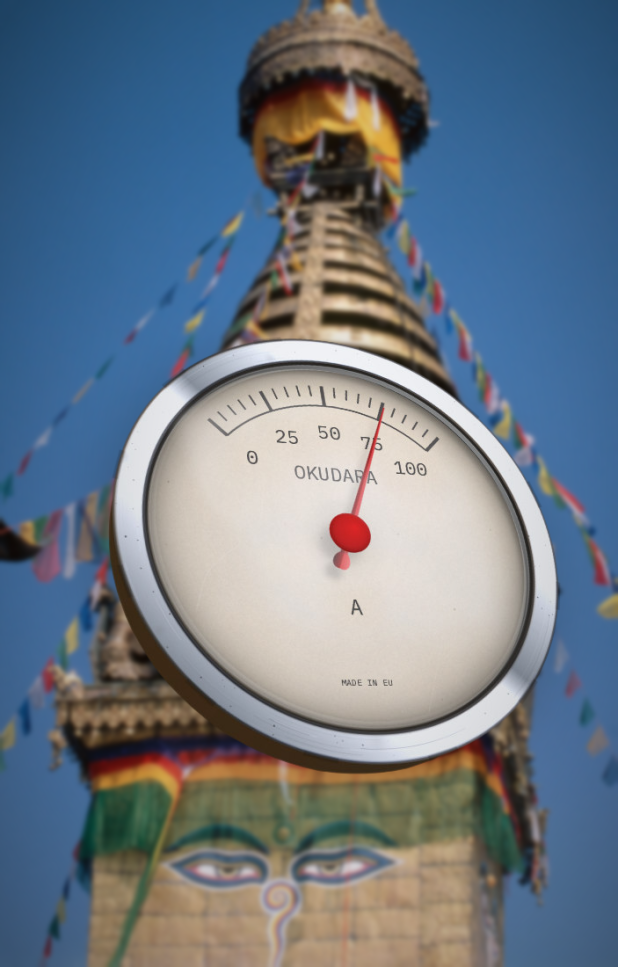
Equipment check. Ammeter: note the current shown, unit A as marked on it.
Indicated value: 75 A
